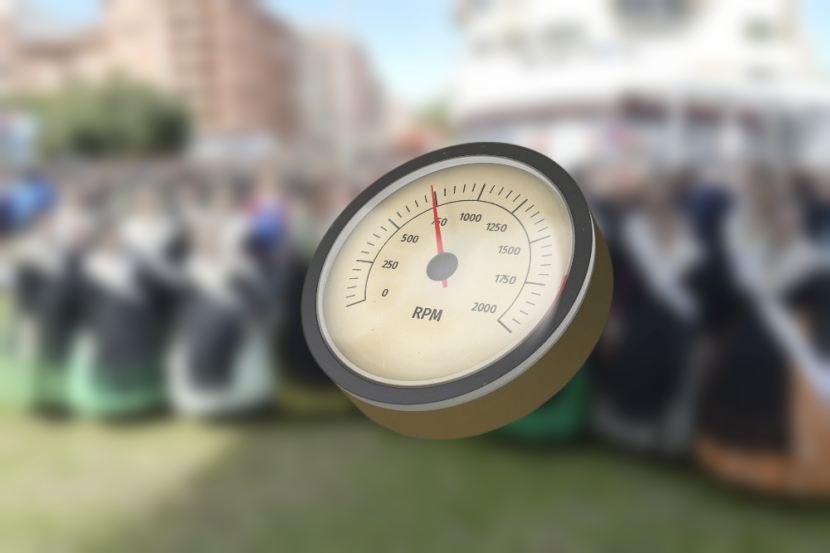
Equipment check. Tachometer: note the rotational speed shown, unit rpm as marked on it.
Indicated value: 750 rpm
